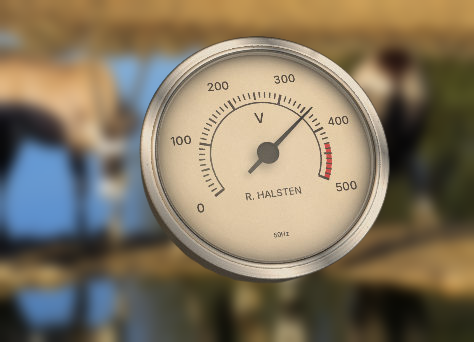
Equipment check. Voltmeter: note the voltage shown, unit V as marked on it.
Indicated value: 360 V
